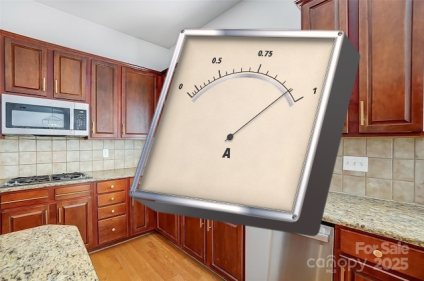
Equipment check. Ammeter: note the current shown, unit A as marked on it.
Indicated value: 0.95 A
